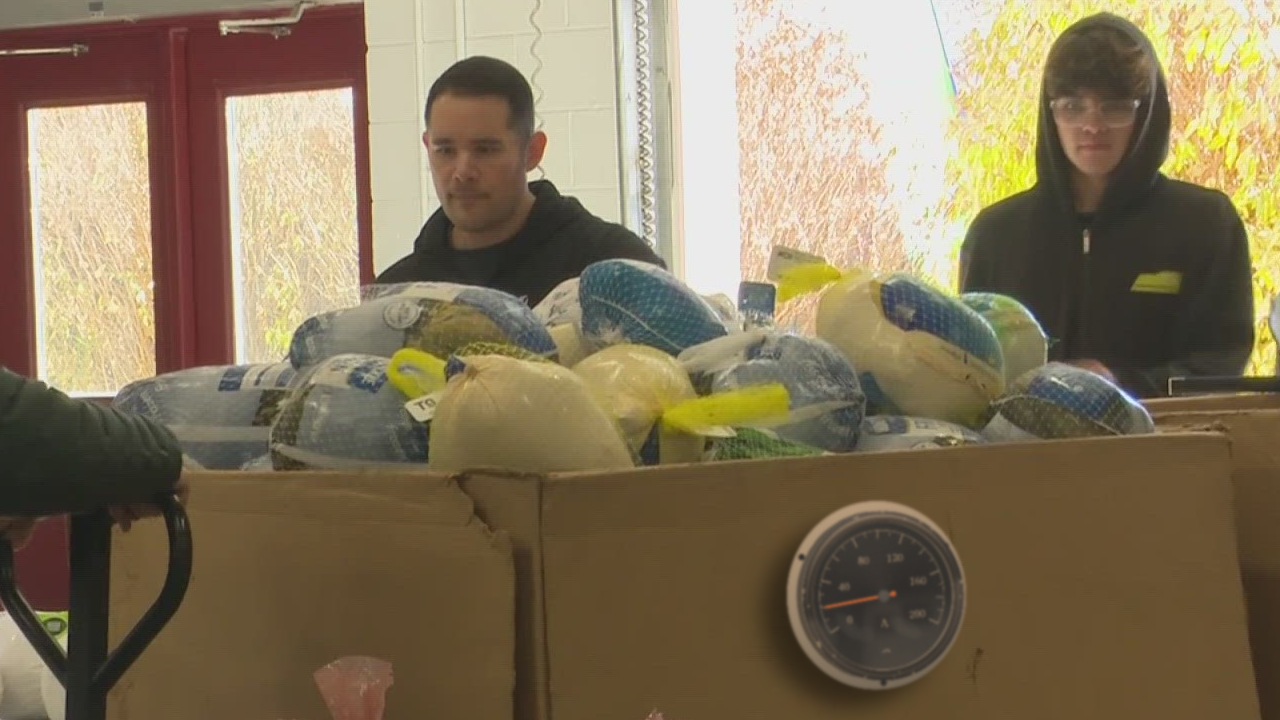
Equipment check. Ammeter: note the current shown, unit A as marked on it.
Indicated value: 20 A
